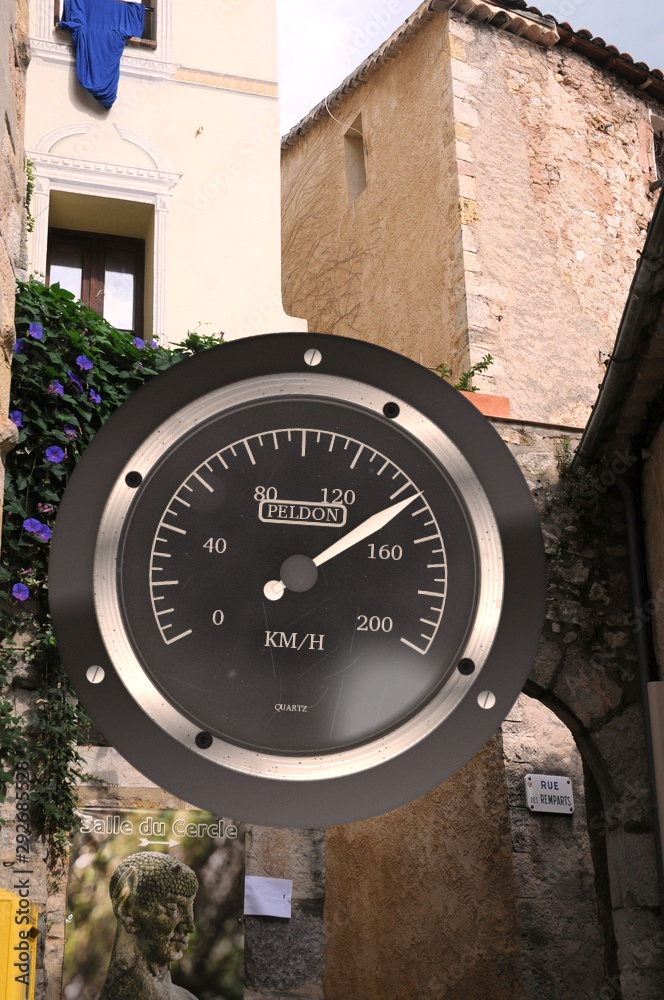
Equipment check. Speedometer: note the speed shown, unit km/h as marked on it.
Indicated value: 145 km/h
